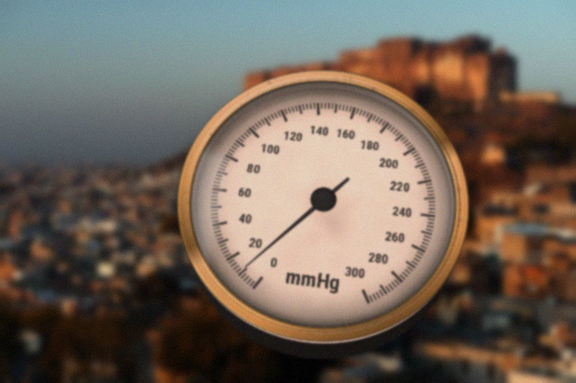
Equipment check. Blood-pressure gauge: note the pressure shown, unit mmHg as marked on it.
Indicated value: 10 mmHg
